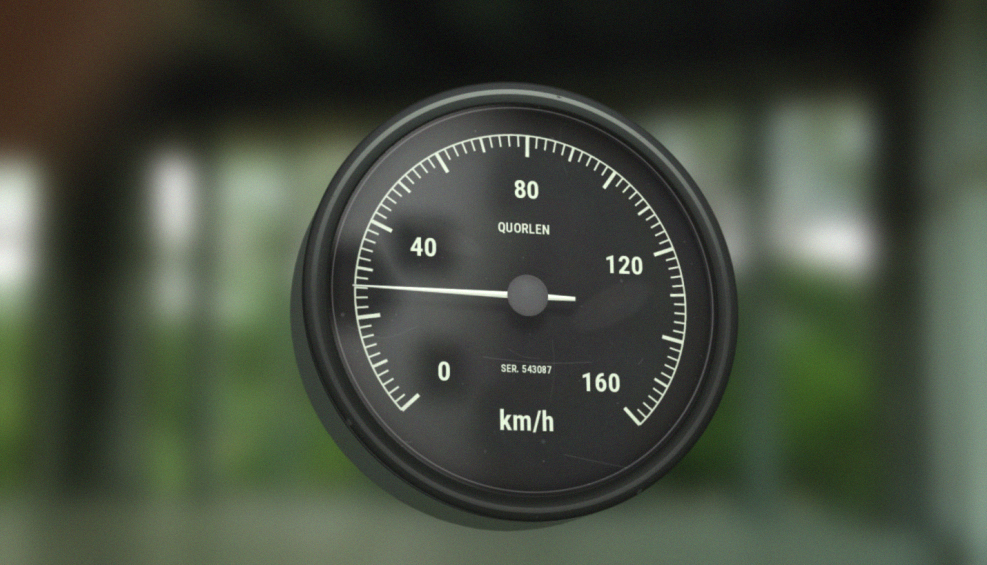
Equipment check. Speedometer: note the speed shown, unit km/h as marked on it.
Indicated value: 26 km/h
